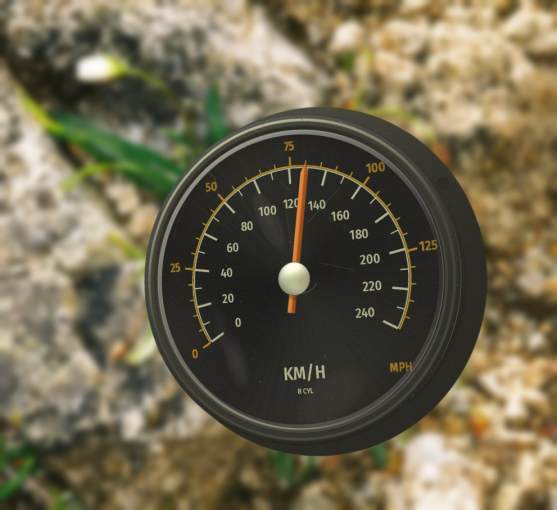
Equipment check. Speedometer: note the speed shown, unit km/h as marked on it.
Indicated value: 130 km/h
